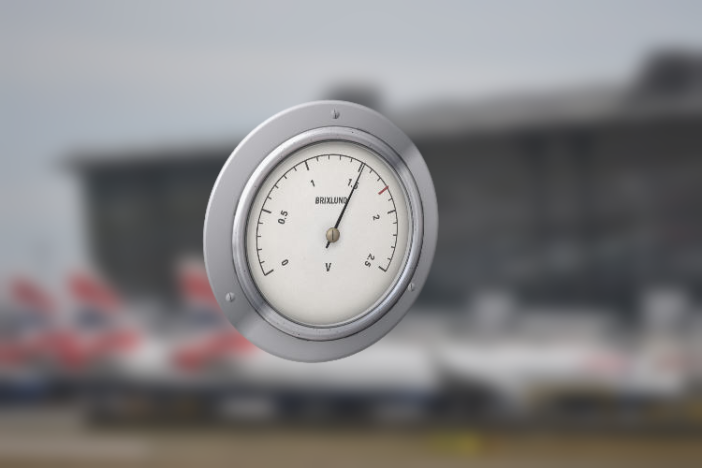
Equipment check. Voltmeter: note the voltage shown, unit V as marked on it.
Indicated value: 1.5 V
